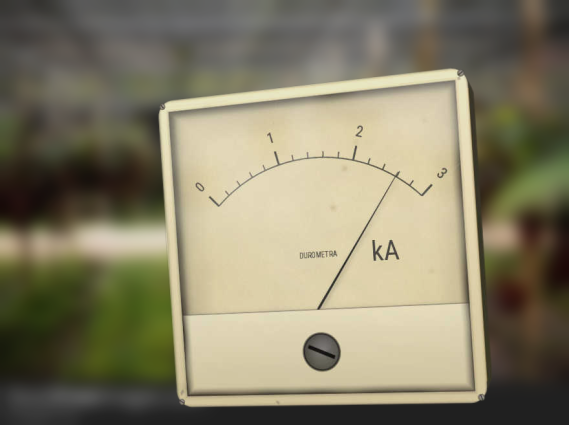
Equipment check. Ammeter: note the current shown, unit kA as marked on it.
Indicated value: 2.6 kA
